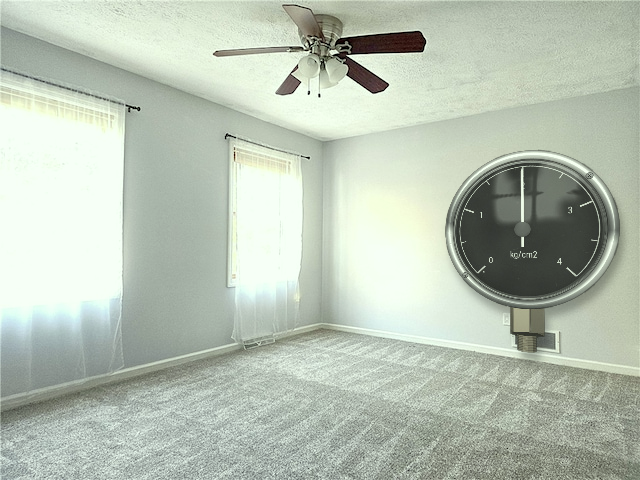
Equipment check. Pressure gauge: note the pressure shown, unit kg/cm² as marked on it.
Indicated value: 2 kg/cm²
